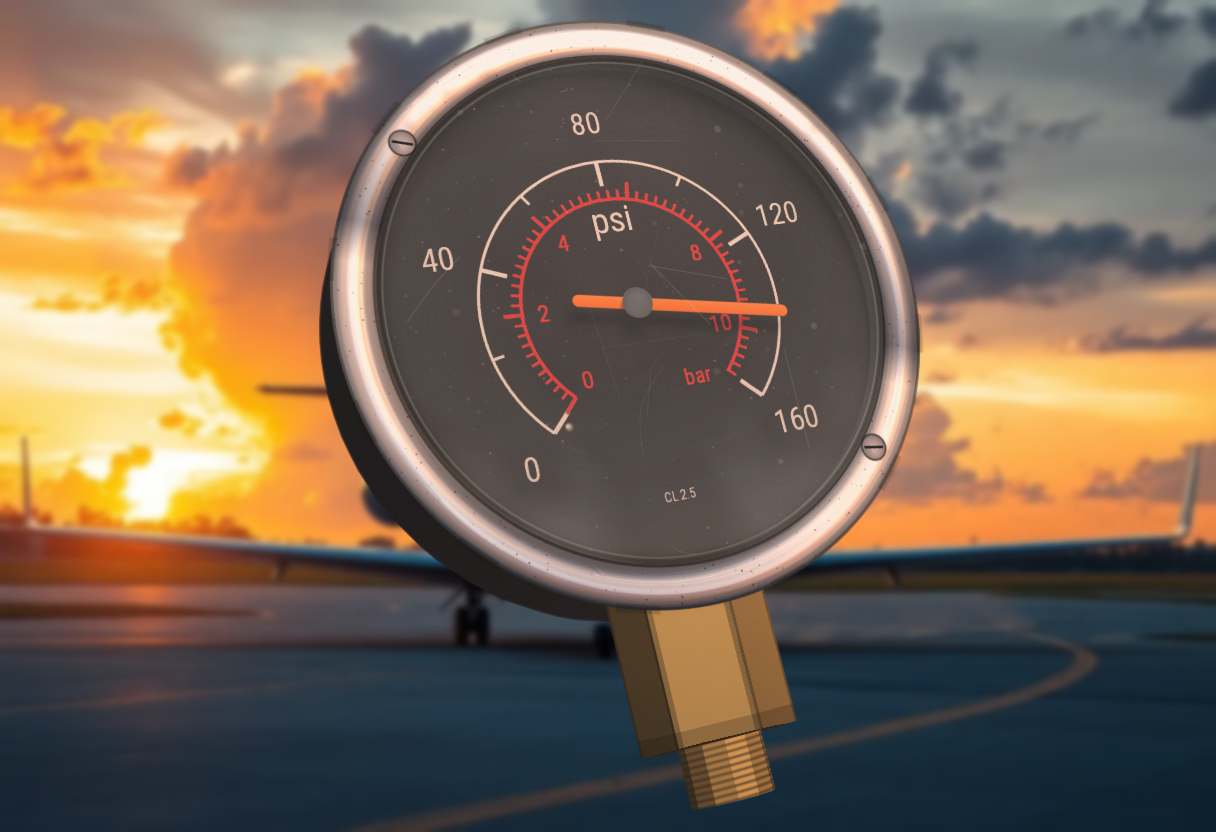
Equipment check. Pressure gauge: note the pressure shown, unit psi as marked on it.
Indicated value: 140 psi
